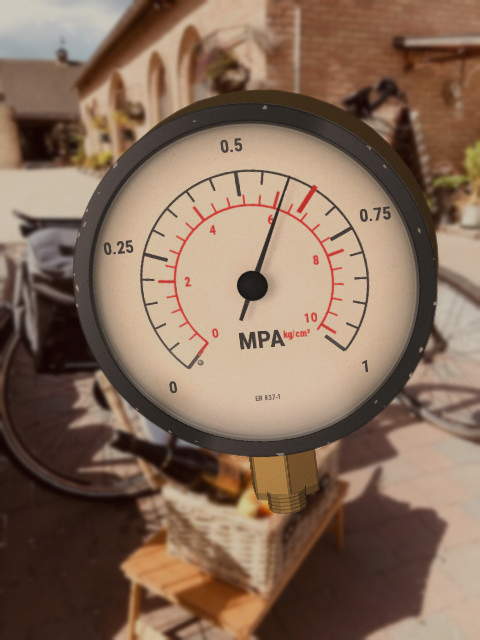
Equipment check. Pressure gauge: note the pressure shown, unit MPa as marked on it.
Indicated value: 0.6 MPa
